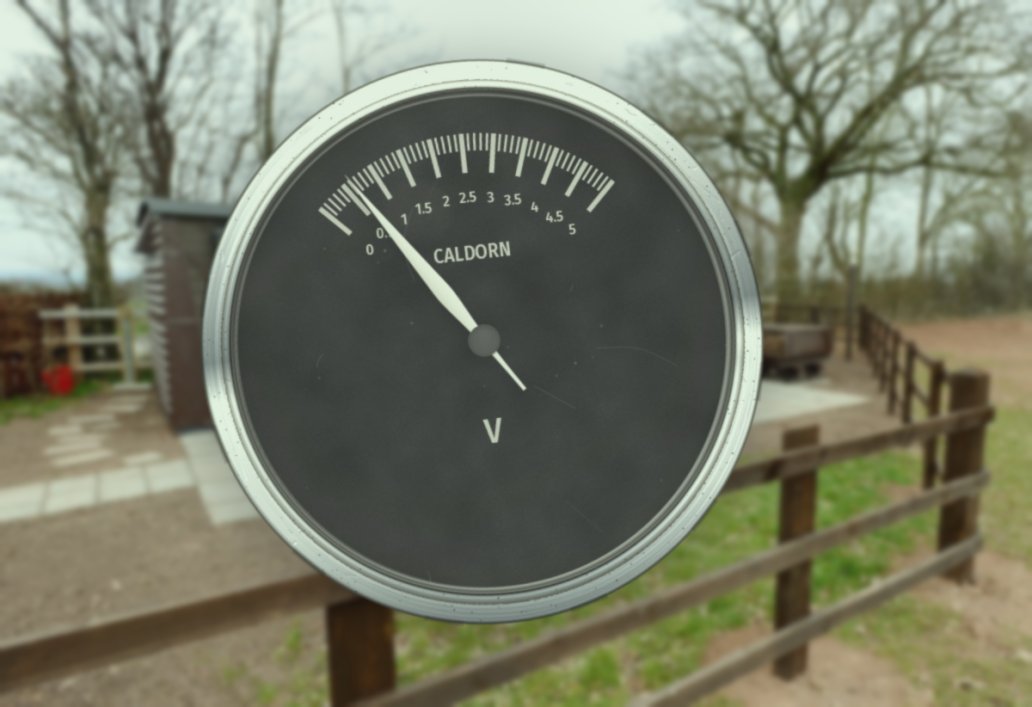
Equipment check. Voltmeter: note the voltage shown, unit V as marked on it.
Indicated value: 0.6 V
